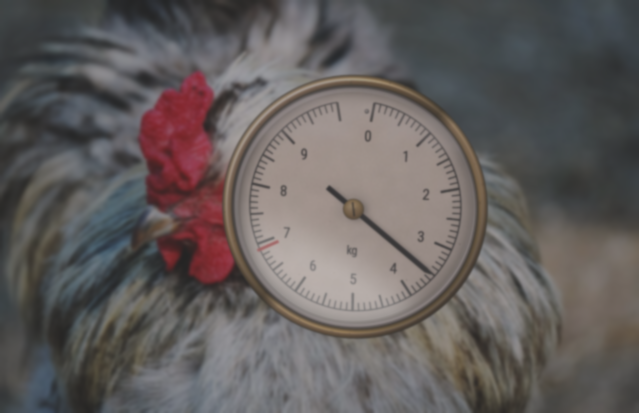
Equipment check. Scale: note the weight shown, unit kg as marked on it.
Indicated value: 3.5 kg
